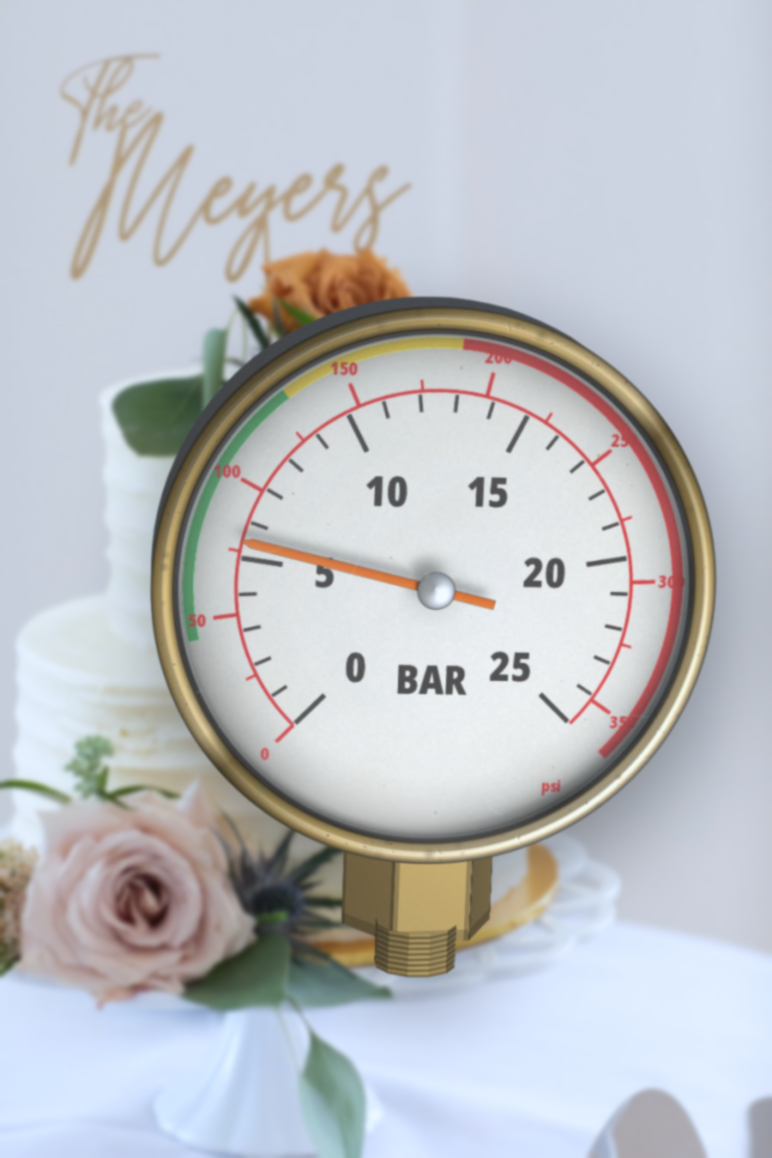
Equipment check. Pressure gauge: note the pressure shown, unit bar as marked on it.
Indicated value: 5.5 bar
